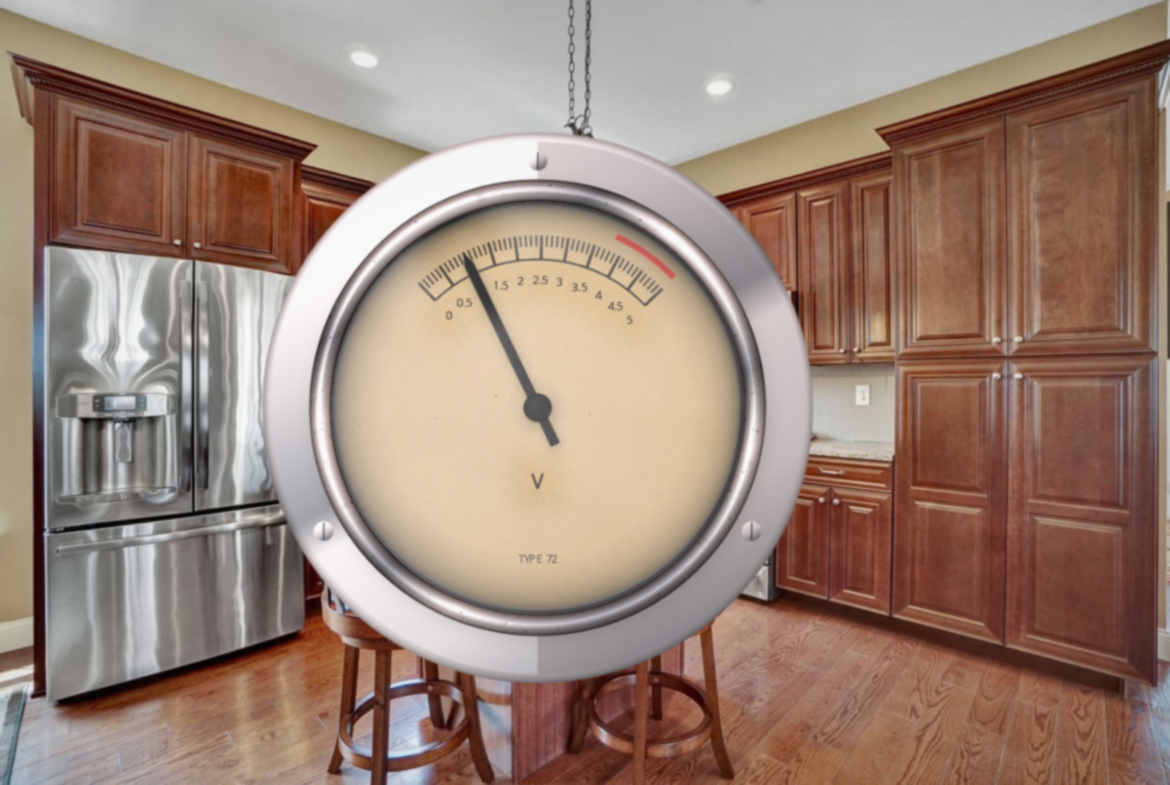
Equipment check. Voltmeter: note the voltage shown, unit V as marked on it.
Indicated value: 1 V
